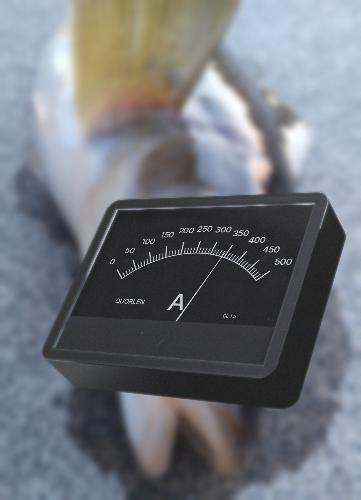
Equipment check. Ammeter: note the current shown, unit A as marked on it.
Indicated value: 350 A
